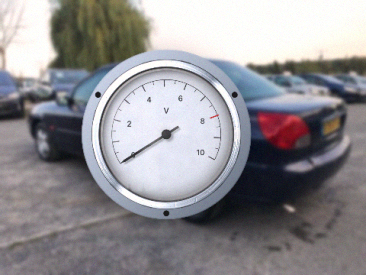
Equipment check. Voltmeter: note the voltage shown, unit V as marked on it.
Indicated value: 0 V
